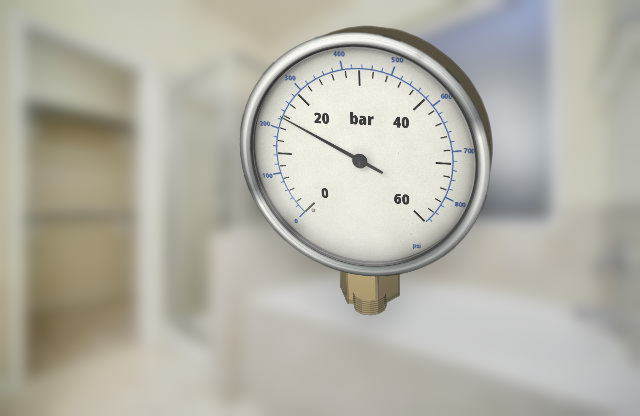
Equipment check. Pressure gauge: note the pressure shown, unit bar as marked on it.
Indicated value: 16 bar
